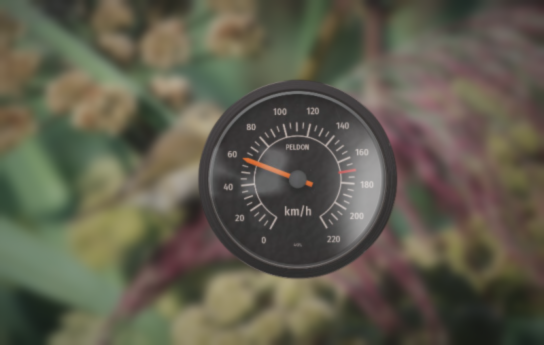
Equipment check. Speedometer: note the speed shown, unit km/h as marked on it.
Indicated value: 60 km/h
